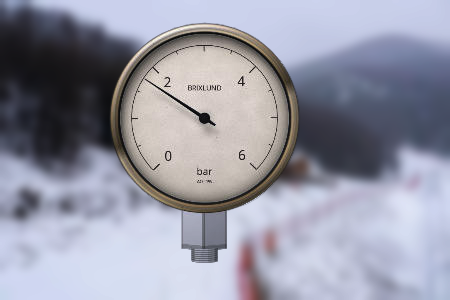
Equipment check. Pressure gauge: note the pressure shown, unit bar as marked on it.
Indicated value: 1.75 bar
